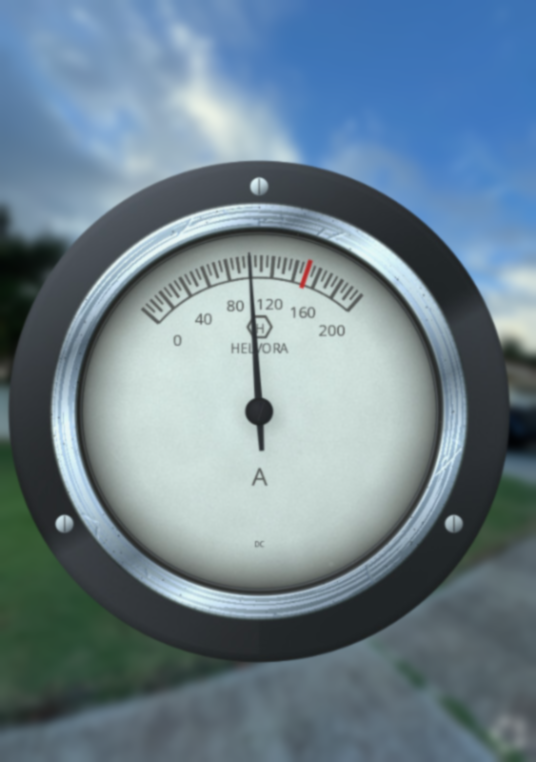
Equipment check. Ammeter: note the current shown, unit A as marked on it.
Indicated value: 100 A
